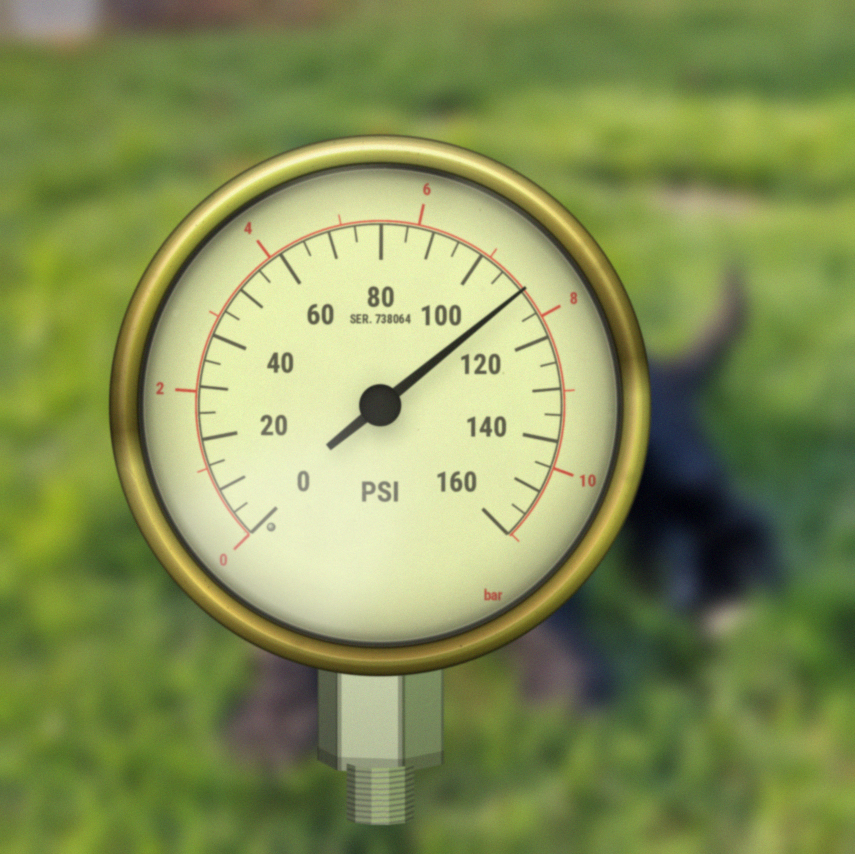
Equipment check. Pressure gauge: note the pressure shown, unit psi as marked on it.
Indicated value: 110 psi
